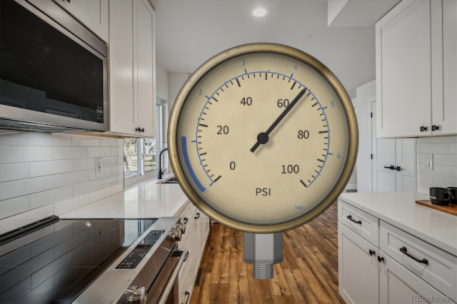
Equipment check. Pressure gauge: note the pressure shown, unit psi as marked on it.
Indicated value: 64 psi
